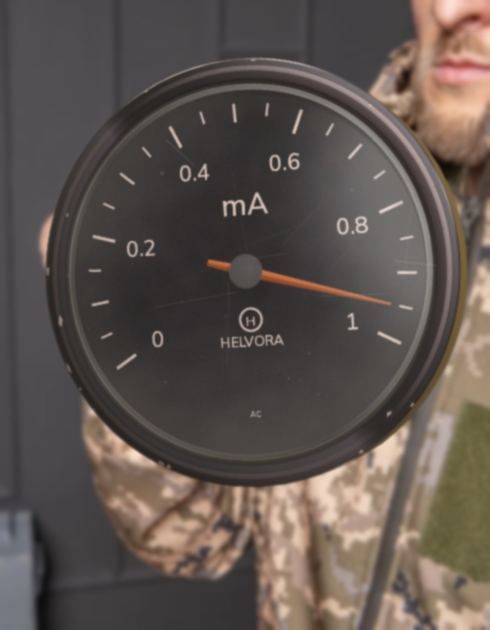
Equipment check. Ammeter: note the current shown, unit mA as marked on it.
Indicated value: 0.95 mA
